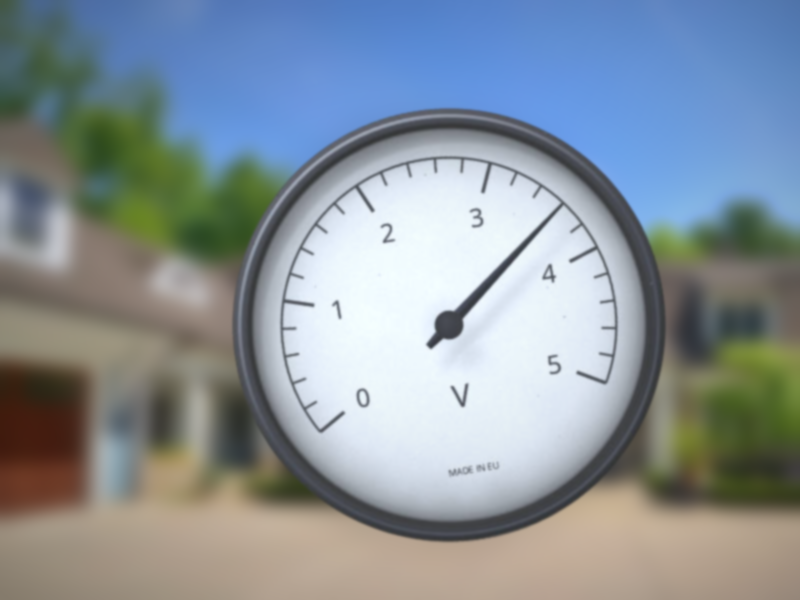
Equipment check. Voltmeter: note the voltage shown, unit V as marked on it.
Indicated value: 3.6 V
